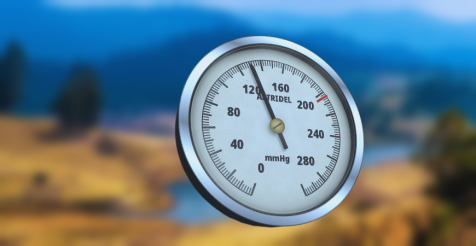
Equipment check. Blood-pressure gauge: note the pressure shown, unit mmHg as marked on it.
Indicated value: 130 mmHg
